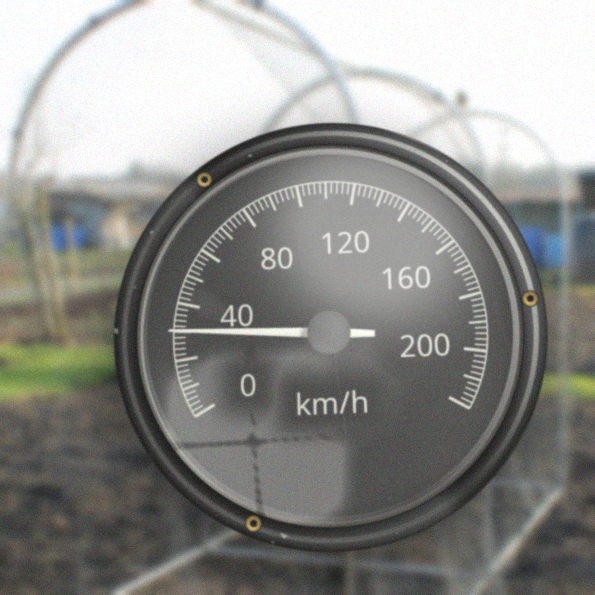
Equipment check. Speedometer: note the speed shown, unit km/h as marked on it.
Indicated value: 30 km/h
